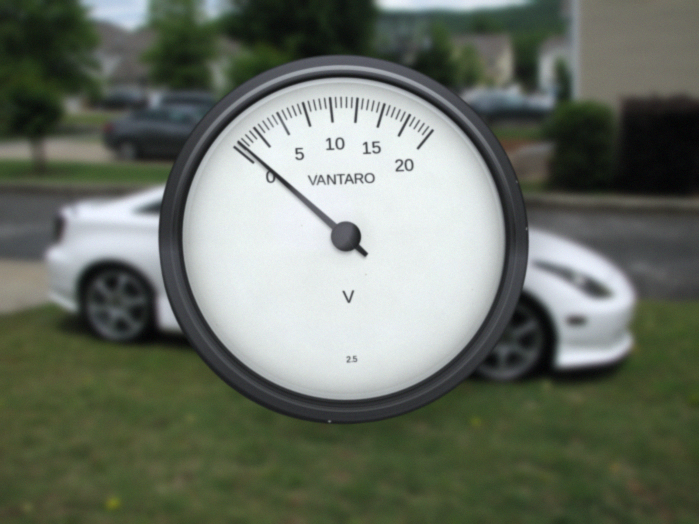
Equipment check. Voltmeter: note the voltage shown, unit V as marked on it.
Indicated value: 0.5 V
